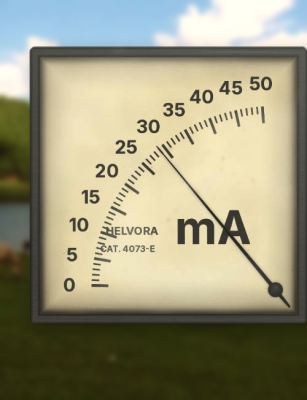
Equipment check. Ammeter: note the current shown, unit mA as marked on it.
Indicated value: 29 mA
